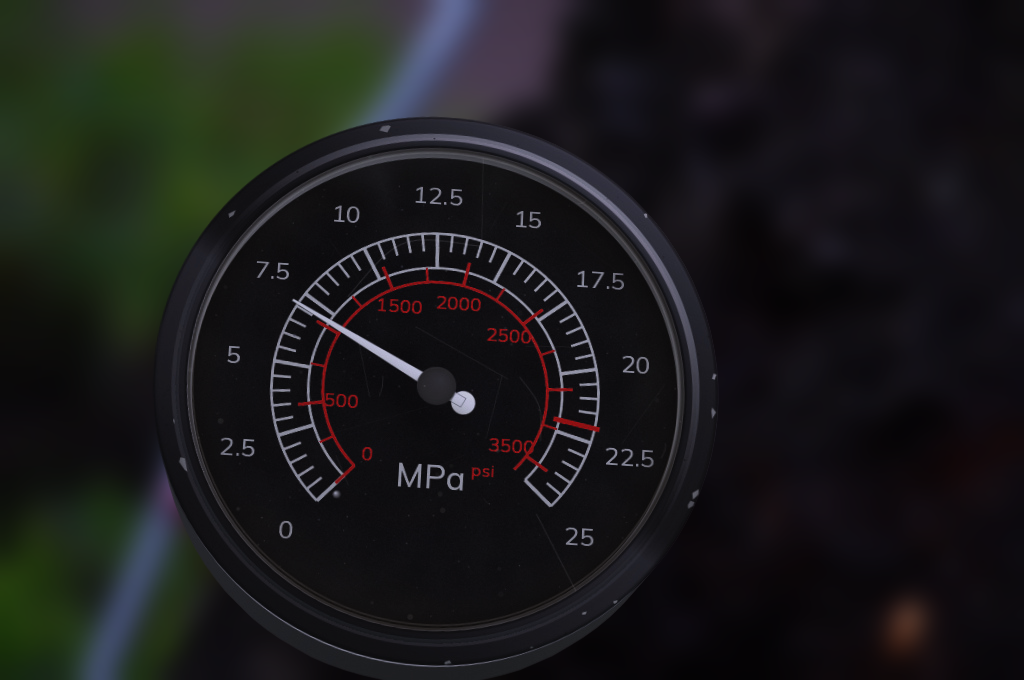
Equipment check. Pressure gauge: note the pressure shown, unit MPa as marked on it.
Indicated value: 7 MPa
